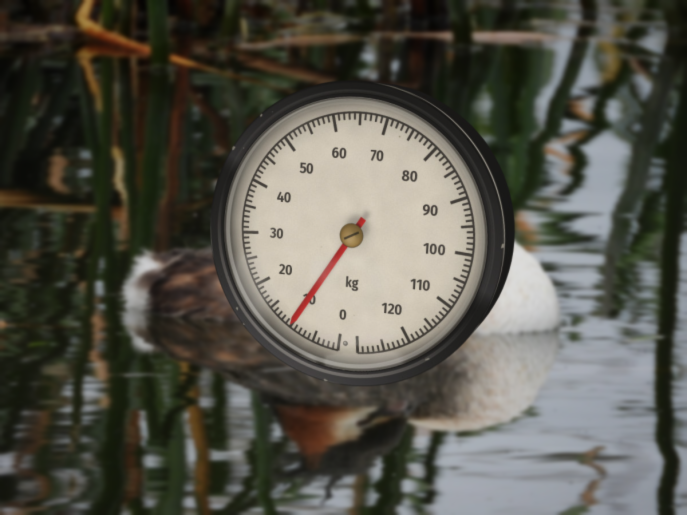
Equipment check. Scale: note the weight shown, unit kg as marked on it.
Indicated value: 10 kg
